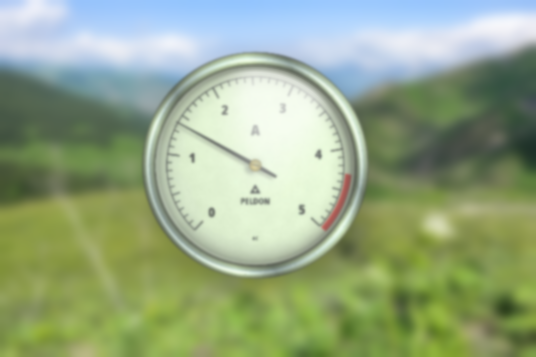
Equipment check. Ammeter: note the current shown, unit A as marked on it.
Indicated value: 1.4 A
